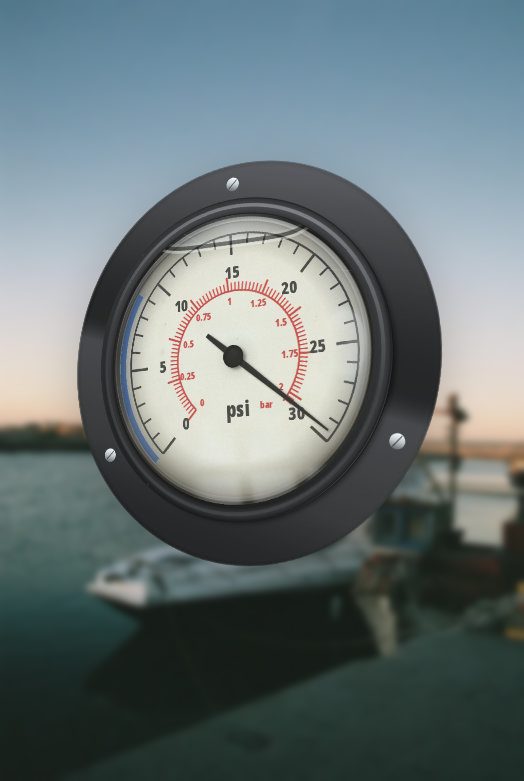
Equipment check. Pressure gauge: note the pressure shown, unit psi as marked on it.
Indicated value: 29.5 psi
